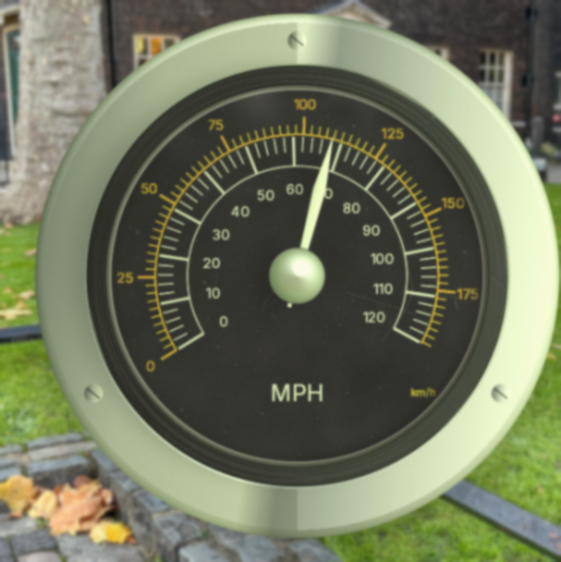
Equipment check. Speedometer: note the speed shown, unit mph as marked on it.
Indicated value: 68 mph
